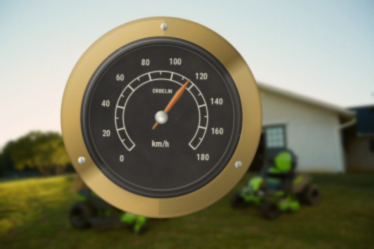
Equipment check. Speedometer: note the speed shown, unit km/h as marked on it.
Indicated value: 115 km/h
